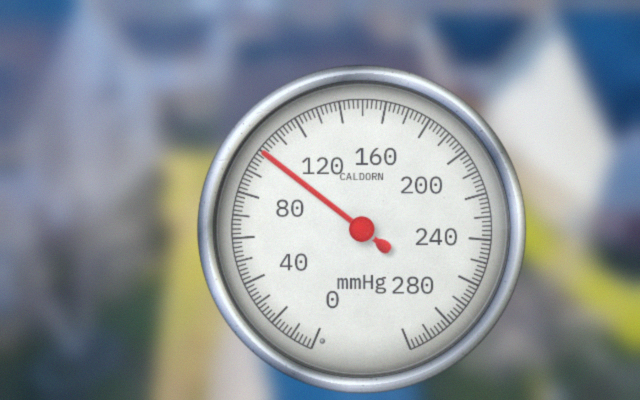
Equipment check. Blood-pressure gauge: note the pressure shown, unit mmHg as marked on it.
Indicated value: 100 mmHg
